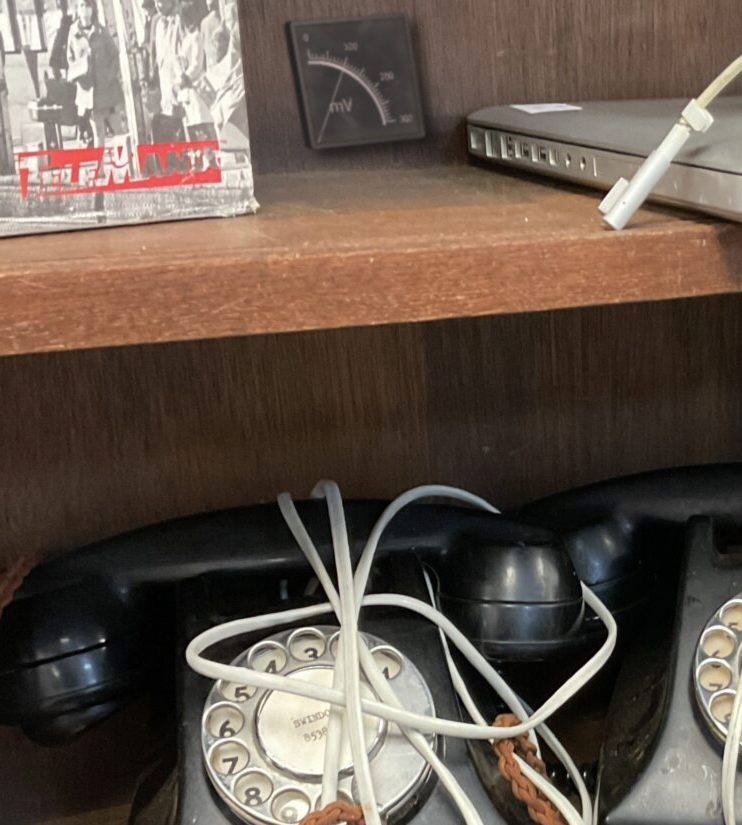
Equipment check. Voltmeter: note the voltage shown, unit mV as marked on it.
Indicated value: 100 mV
